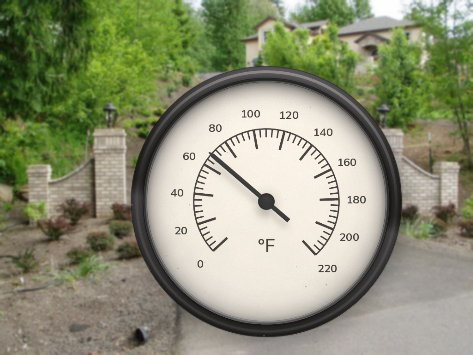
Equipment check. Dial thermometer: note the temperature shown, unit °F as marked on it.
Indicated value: 68 °F
